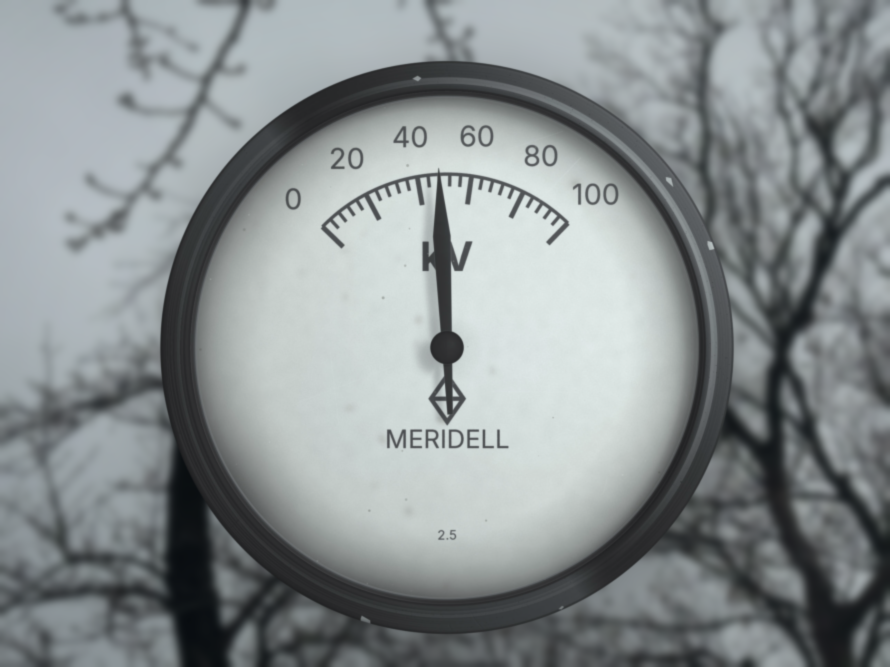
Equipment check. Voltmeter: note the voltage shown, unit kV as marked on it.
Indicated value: 48 kV
